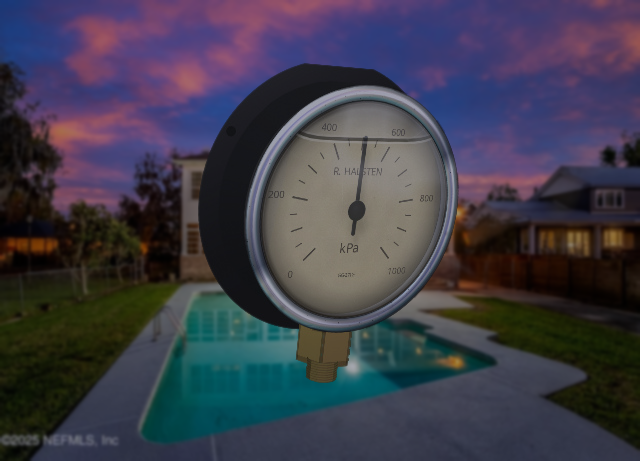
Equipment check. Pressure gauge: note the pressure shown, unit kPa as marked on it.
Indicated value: 500 kPa
